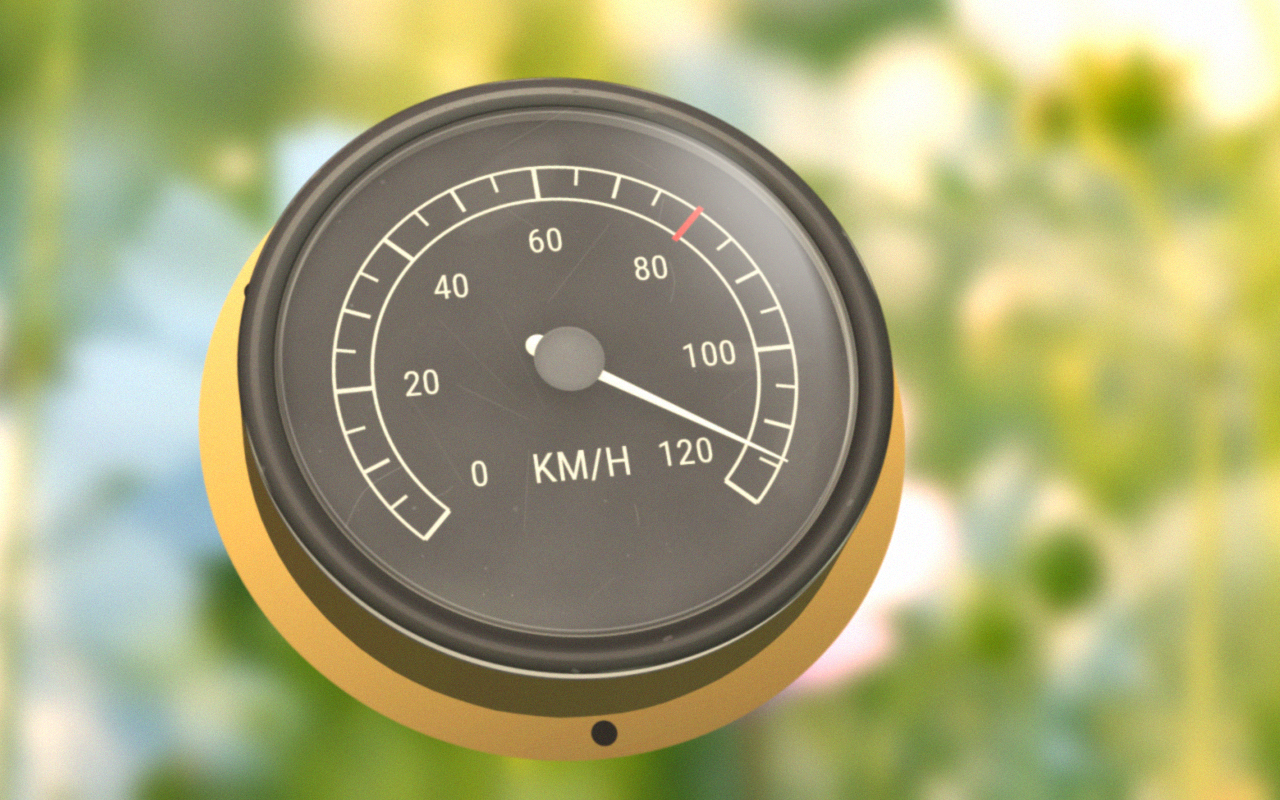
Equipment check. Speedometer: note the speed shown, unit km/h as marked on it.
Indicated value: 115 km/h
